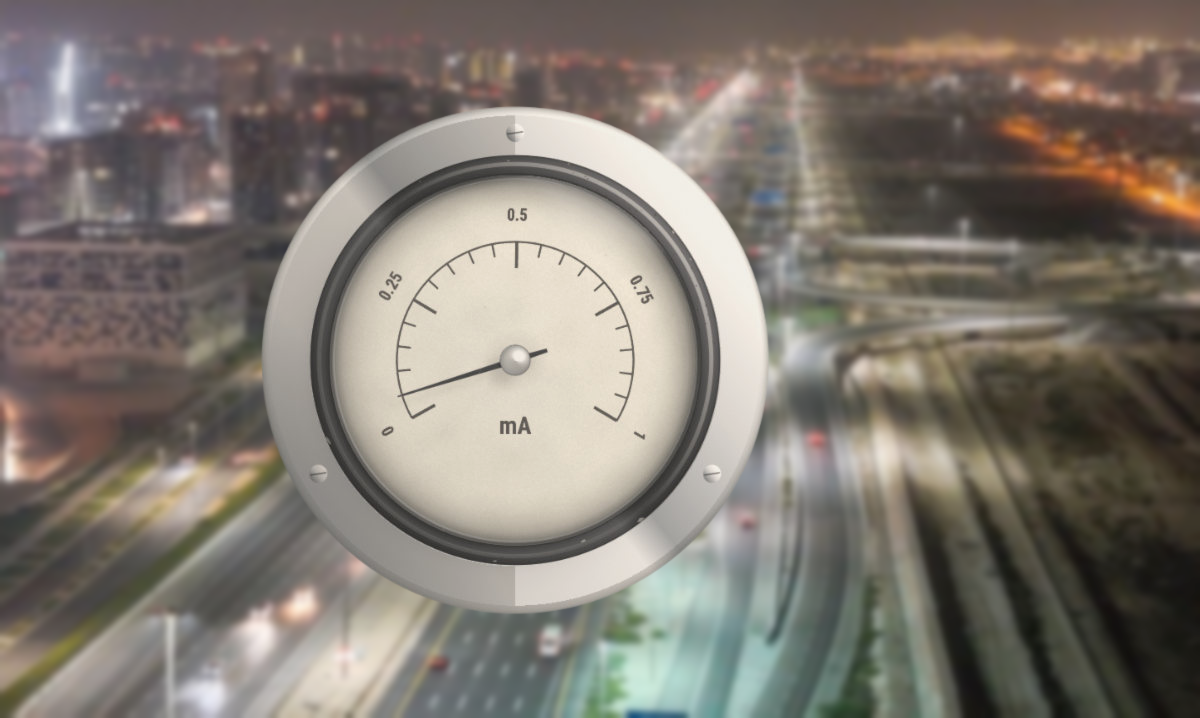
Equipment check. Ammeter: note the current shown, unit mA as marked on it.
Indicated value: 0.05 mA
